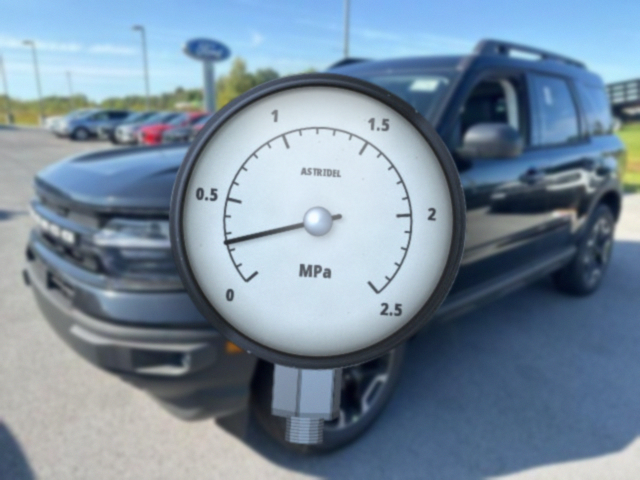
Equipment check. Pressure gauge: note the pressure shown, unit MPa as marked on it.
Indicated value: 0.25 MPa
